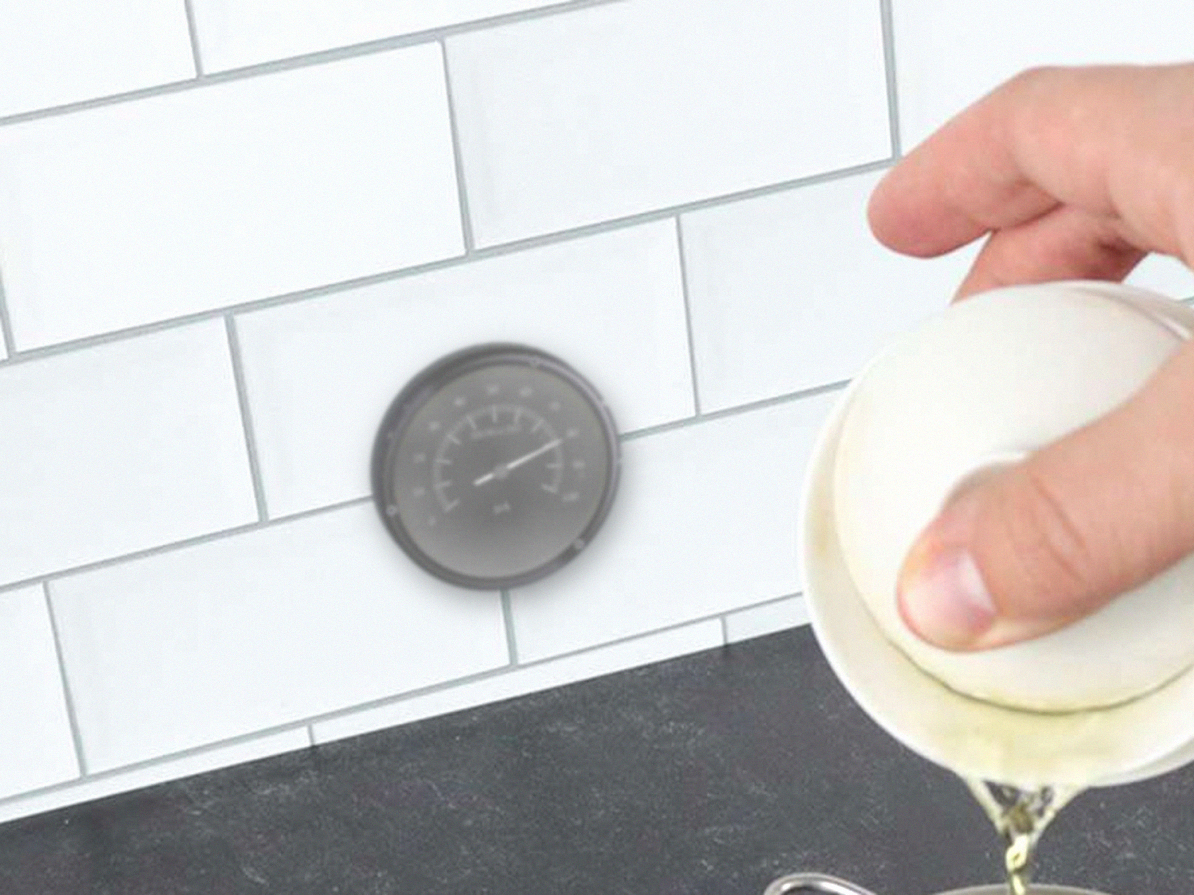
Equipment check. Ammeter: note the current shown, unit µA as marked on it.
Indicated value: 80 µA
